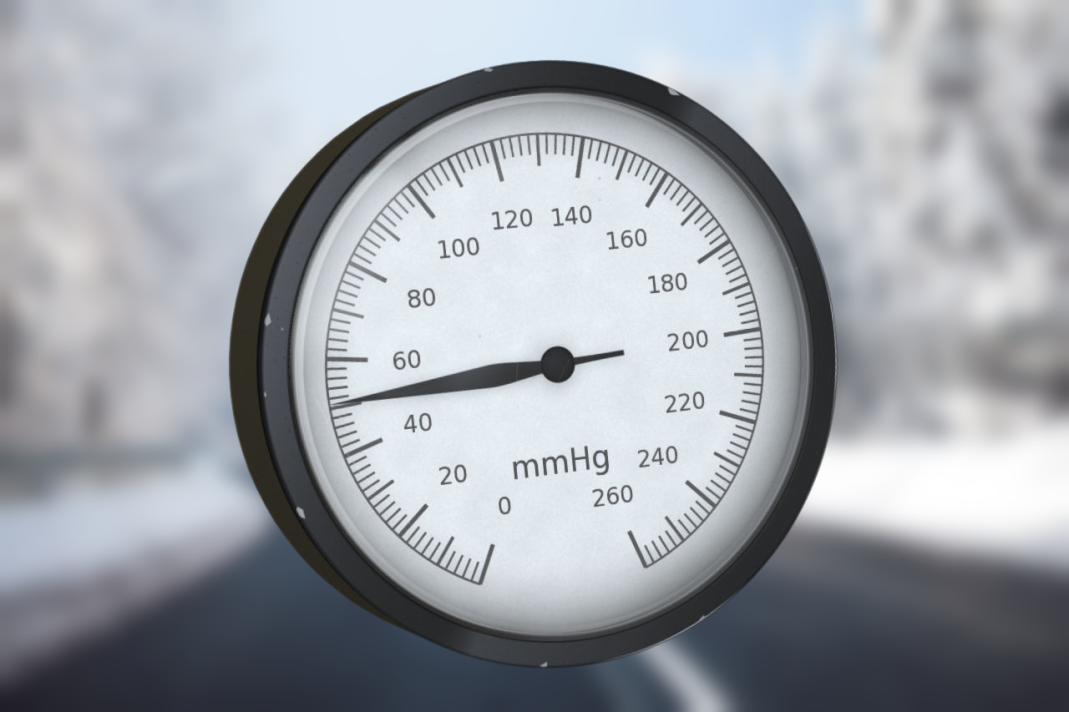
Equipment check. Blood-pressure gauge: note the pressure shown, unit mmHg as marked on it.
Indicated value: 51 mmHg
